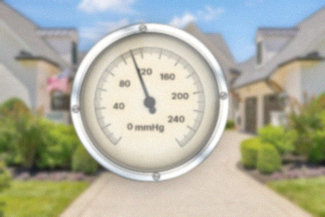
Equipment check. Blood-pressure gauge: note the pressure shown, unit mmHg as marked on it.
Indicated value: 110 mmHg
